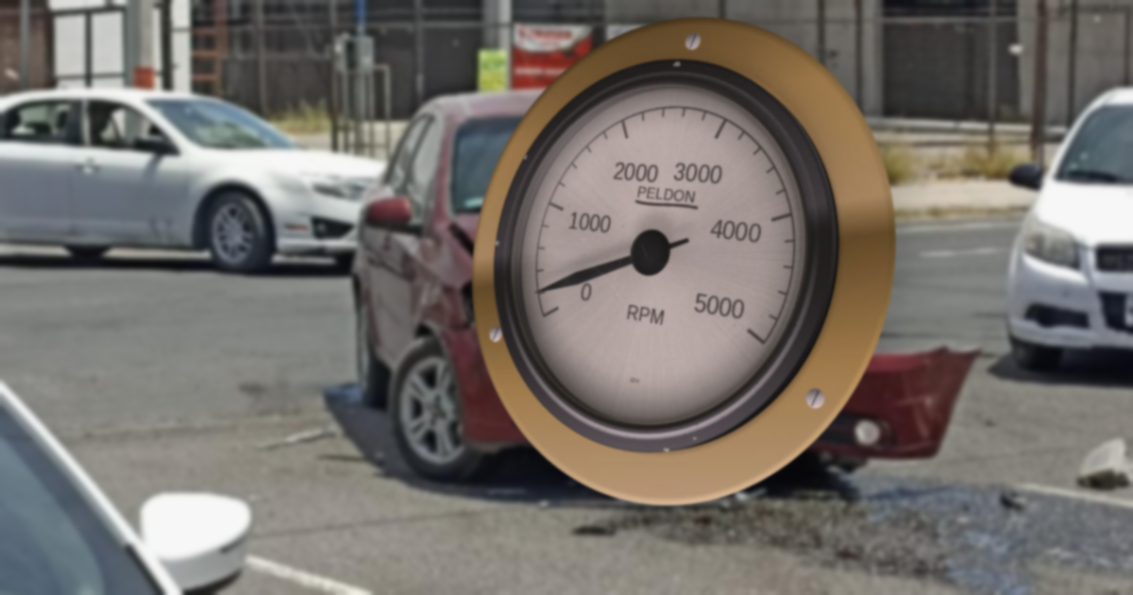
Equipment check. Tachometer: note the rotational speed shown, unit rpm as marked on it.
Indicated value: 200 rpm
